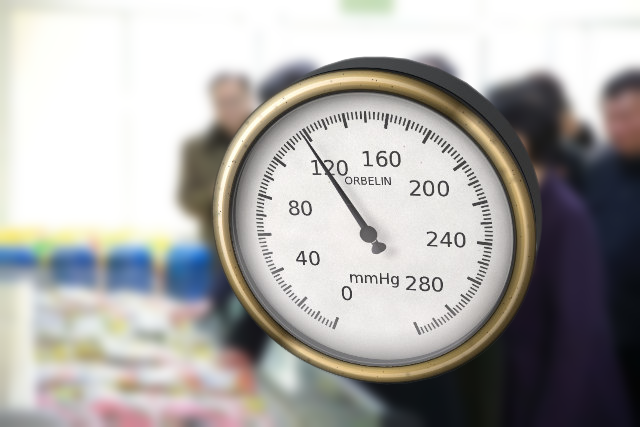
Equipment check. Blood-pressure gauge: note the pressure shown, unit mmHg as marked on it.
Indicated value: 120 mmHg
